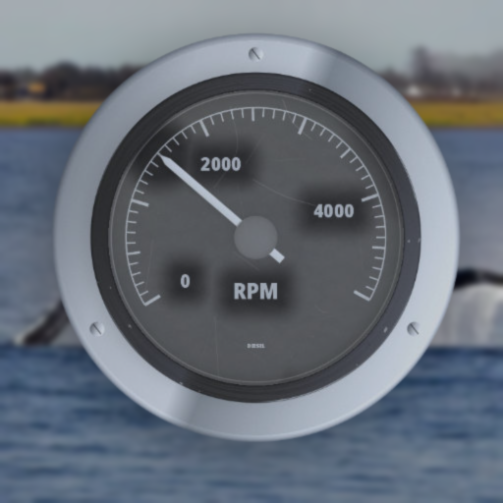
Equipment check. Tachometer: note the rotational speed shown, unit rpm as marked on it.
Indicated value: 1500 rpm
